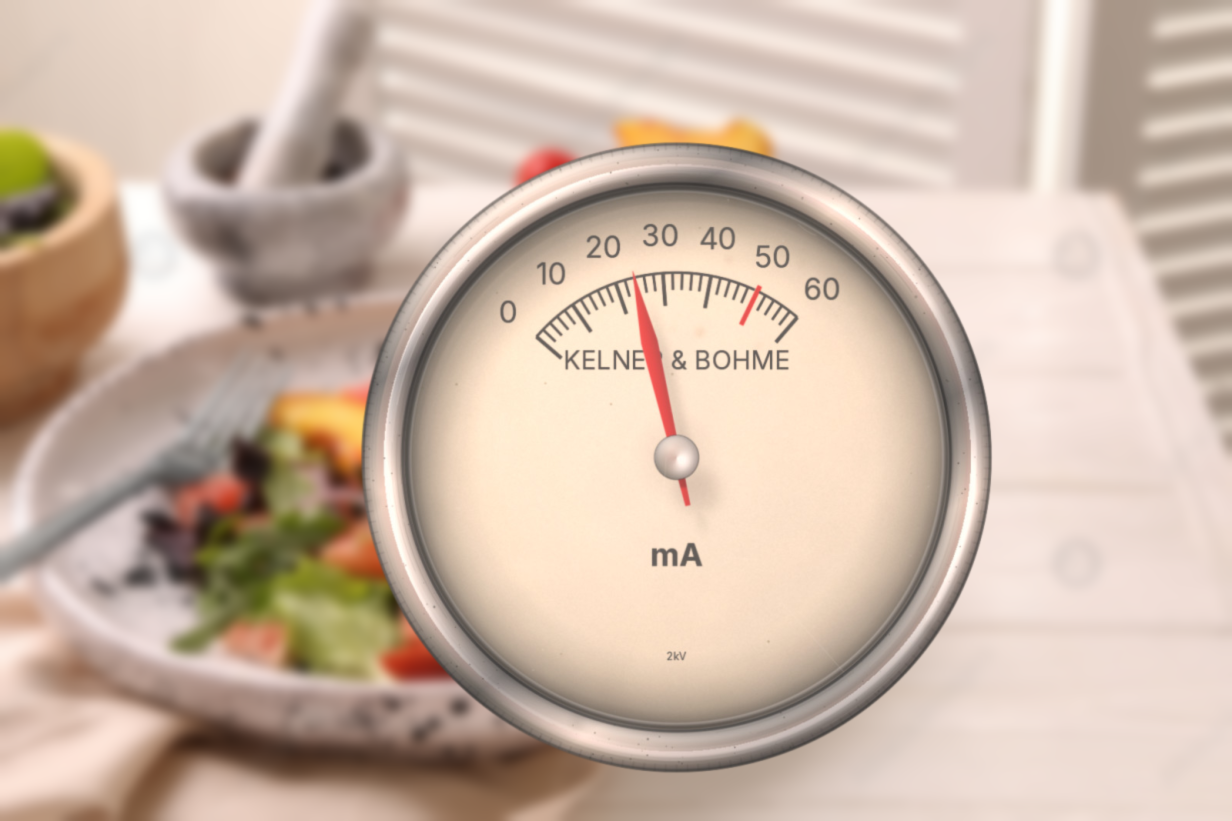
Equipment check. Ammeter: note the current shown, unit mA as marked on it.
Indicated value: 24 mA
